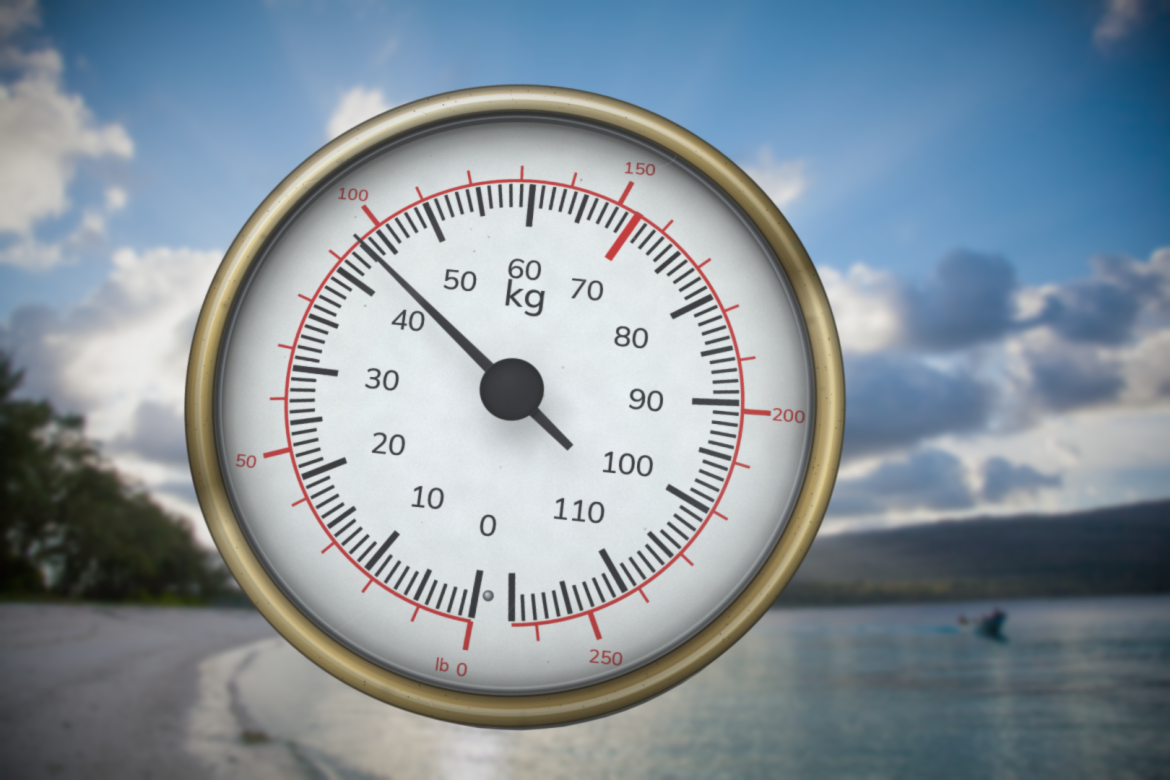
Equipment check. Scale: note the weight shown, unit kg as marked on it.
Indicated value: 43 kg
